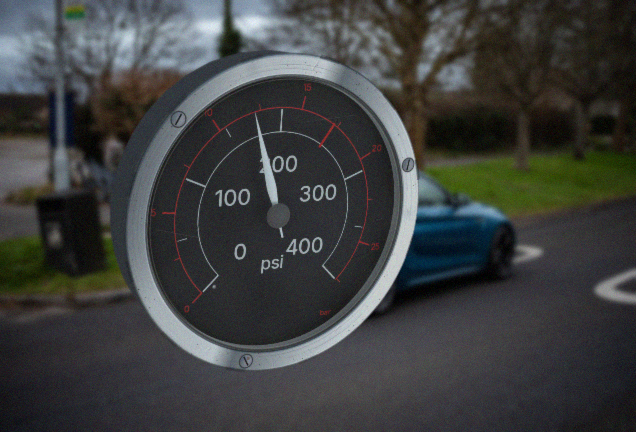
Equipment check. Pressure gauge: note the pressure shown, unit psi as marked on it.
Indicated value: 175 psi
